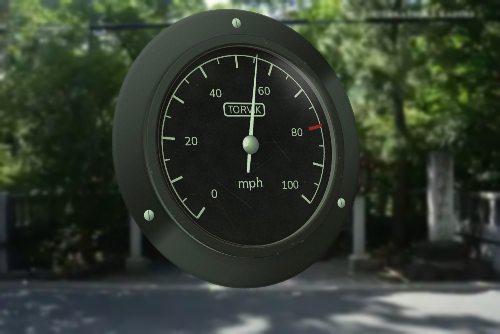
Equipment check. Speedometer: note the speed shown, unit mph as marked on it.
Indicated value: 55 mph
